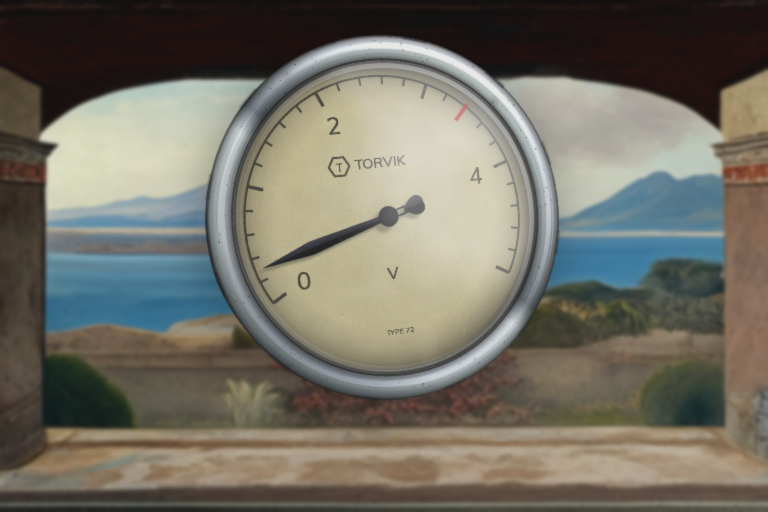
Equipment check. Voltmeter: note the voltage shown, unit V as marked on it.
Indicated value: 0.3 V
